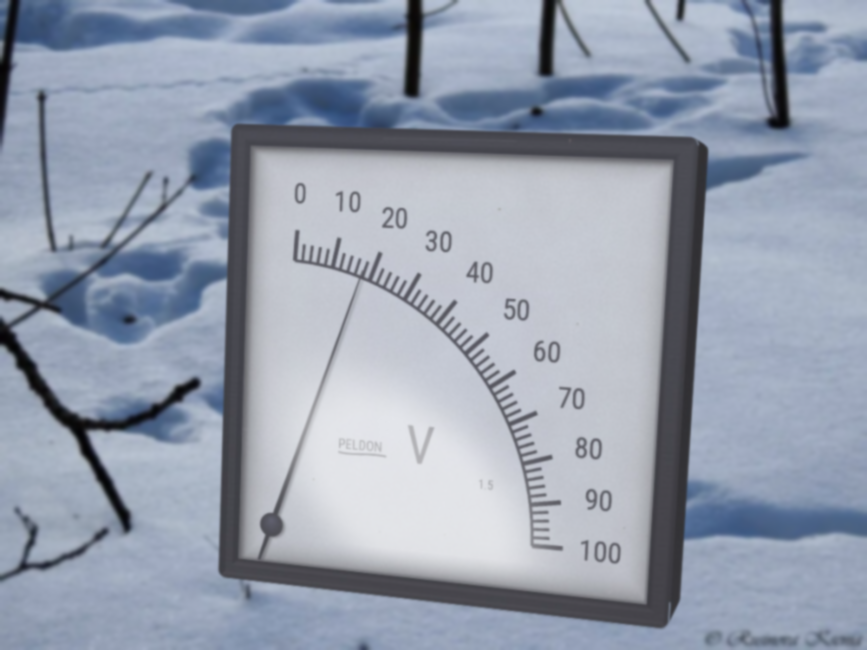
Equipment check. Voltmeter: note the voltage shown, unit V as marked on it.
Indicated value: 18 V
